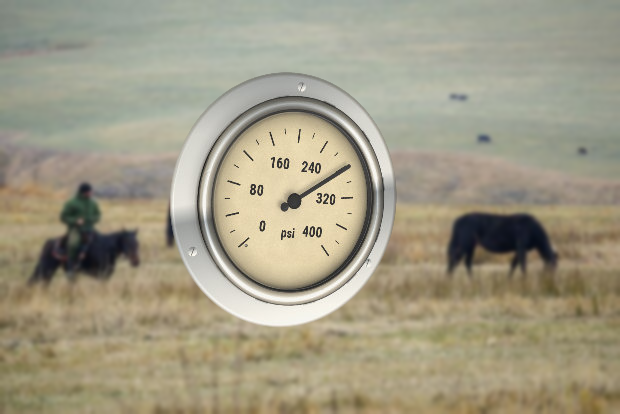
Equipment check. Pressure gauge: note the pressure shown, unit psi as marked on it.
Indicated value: 280 psi
